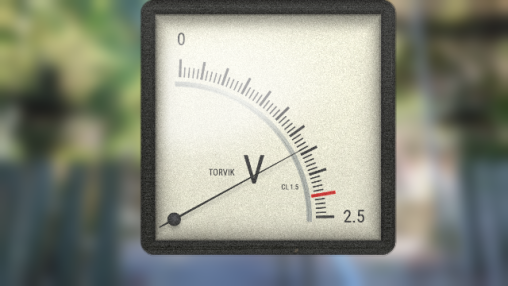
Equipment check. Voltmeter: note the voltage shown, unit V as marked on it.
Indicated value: 1.7 V
